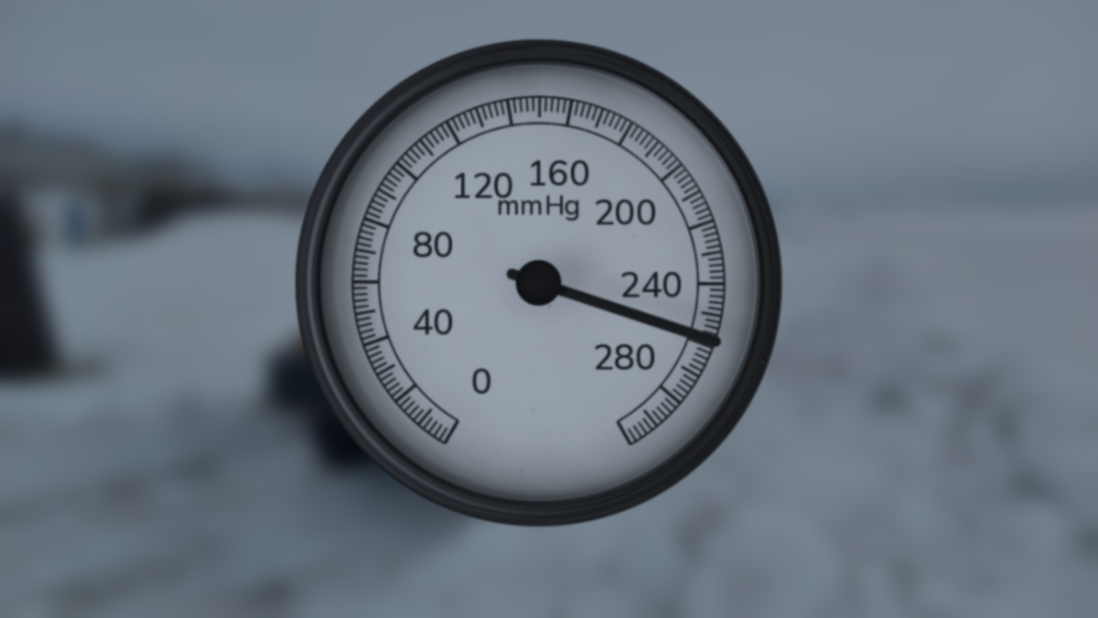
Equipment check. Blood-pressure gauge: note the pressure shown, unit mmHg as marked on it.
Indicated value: 258 mmHg
